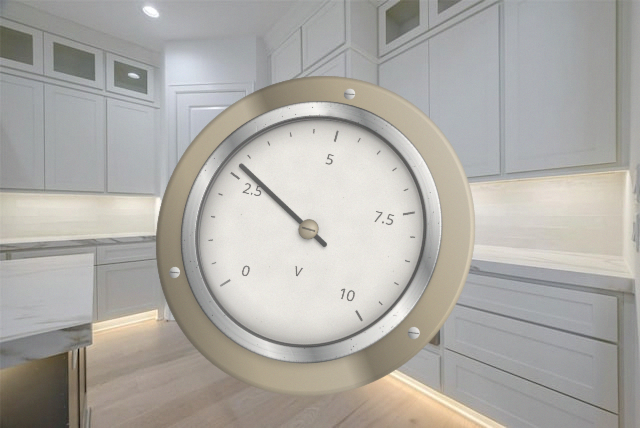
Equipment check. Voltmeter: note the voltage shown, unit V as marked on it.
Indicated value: 2.75 V
